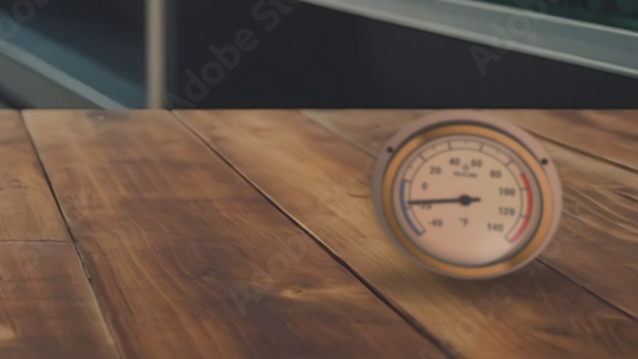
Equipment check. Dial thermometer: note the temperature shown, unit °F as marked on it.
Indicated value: -15 °F
